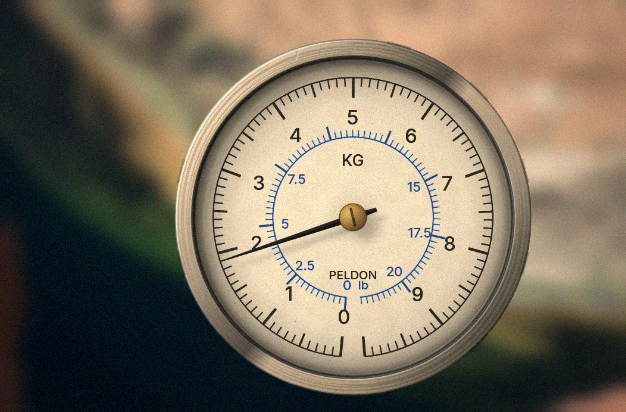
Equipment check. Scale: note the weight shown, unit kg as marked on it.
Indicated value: 1.9 kg
